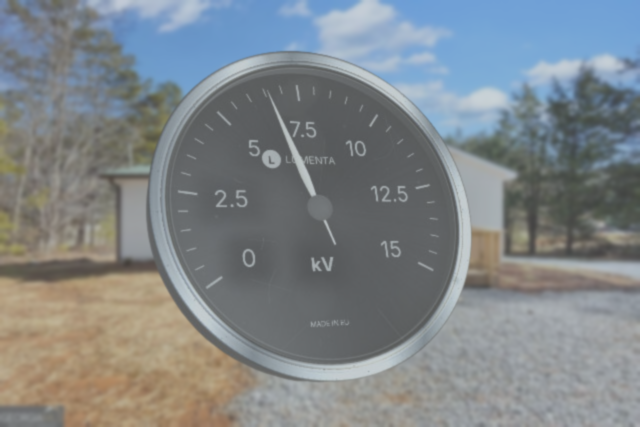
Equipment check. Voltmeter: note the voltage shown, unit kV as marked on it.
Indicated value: 6.5 kV
